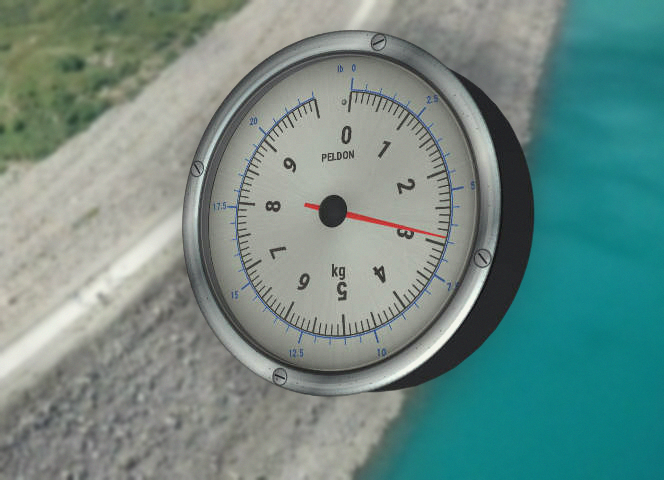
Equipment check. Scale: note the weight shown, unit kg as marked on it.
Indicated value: 2.9 kg
